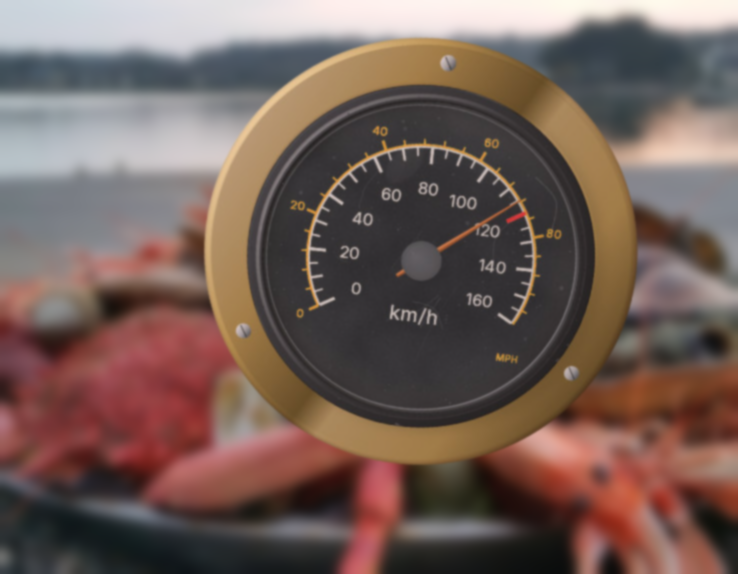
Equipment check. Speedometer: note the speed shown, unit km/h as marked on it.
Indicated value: 115 km/h
